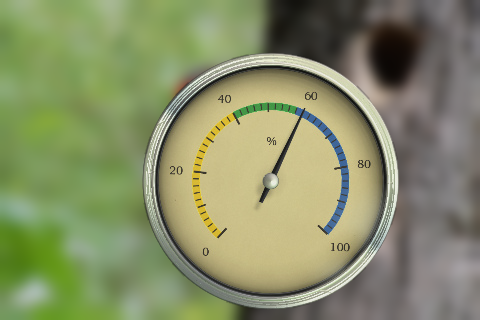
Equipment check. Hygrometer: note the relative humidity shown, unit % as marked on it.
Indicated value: 60 %
